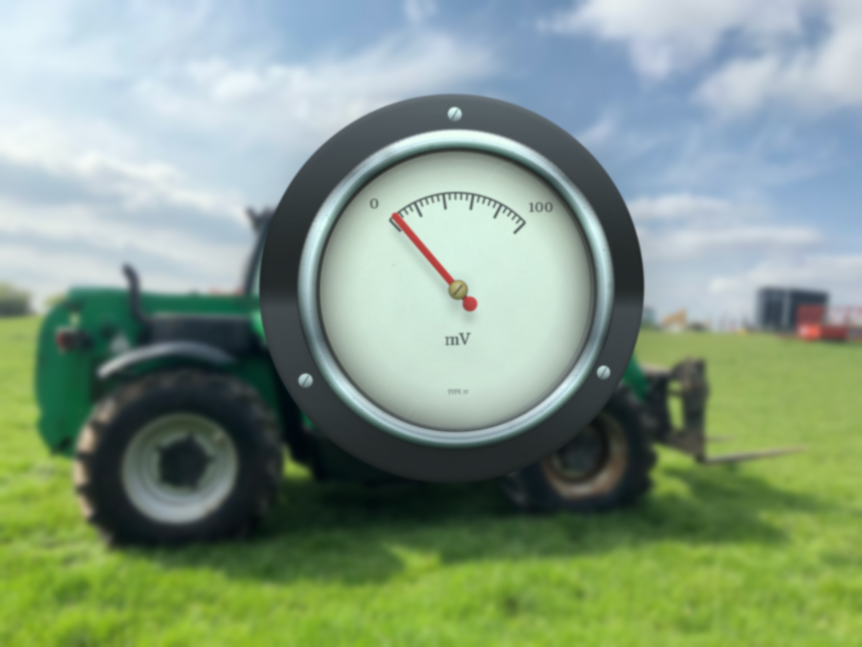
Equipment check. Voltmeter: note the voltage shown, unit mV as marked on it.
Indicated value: 4 mV
